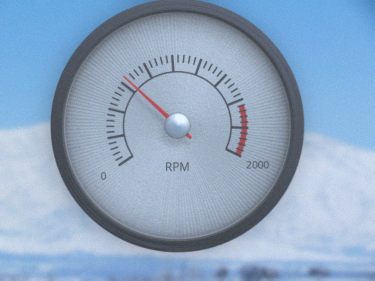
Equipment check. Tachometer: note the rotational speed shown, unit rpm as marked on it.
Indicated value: 640 rpm
